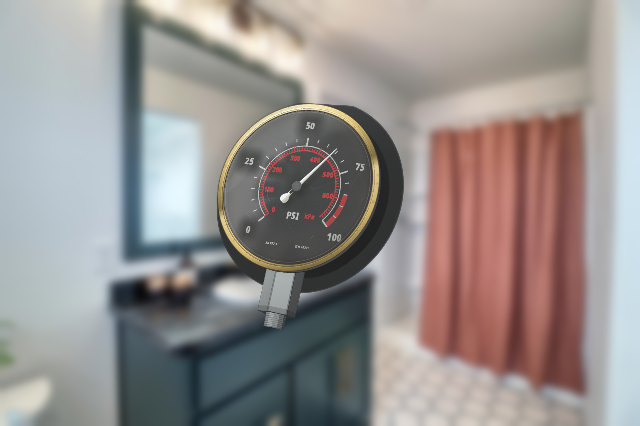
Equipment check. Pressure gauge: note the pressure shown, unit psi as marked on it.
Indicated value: 65 psi
